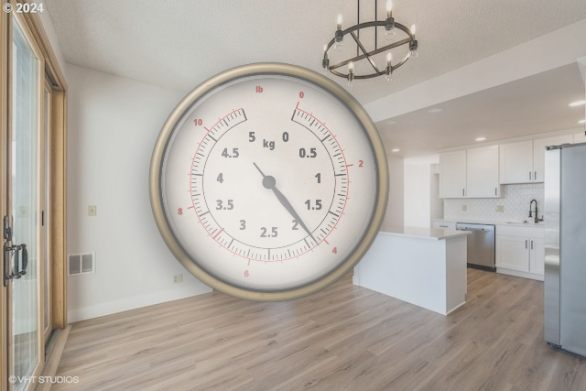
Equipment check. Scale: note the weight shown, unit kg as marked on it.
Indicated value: 1.9 kg
